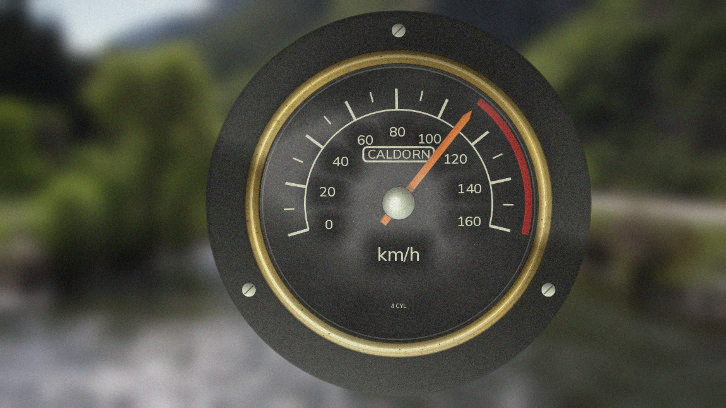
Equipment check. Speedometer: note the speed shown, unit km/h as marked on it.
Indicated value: 110 km/h
